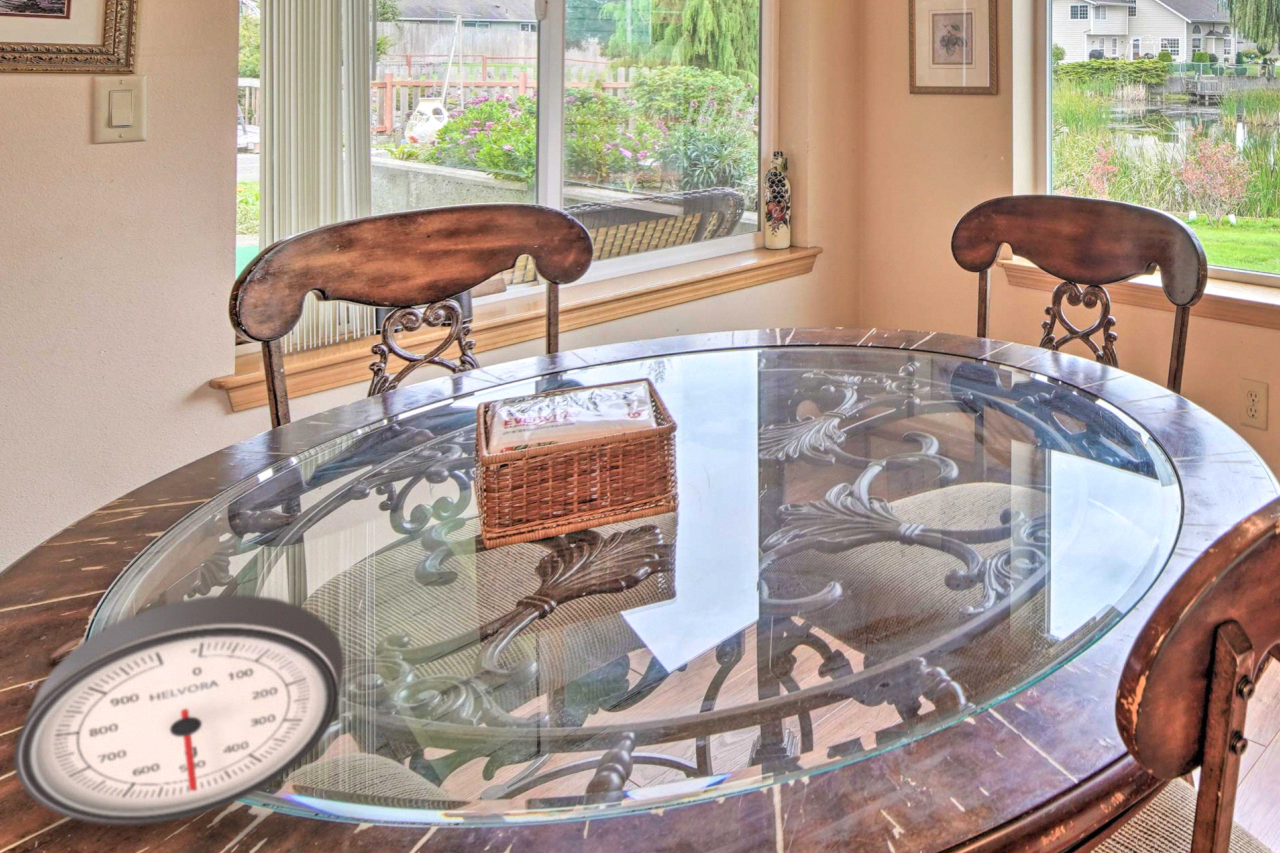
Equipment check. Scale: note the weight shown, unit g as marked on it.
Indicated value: 500 g
